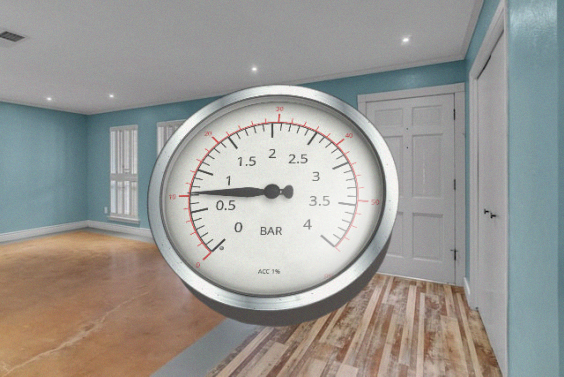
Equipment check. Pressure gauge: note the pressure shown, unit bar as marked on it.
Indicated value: 0.7 bar
